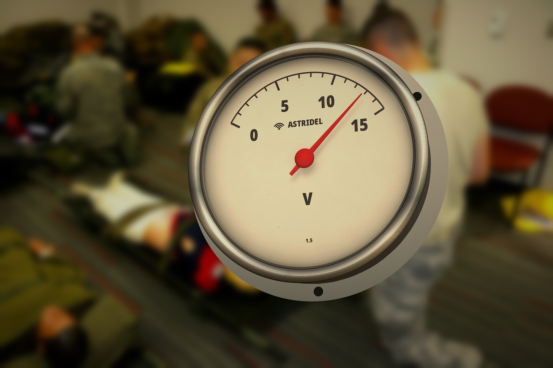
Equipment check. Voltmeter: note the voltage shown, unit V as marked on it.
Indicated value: 13 V
